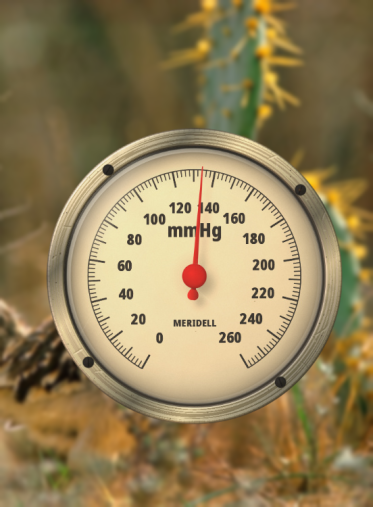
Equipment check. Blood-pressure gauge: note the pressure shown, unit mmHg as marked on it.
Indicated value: 134 mmHg
